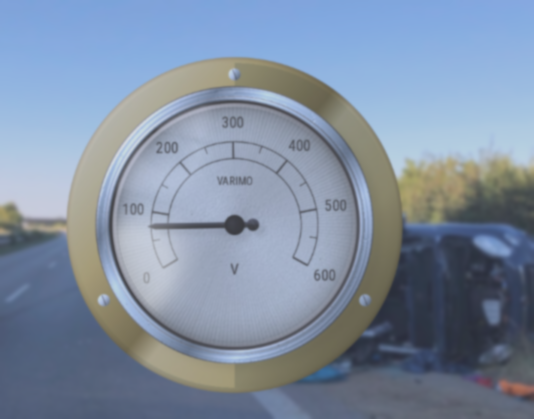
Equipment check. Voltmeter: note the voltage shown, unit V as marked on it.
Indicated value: 75 V
